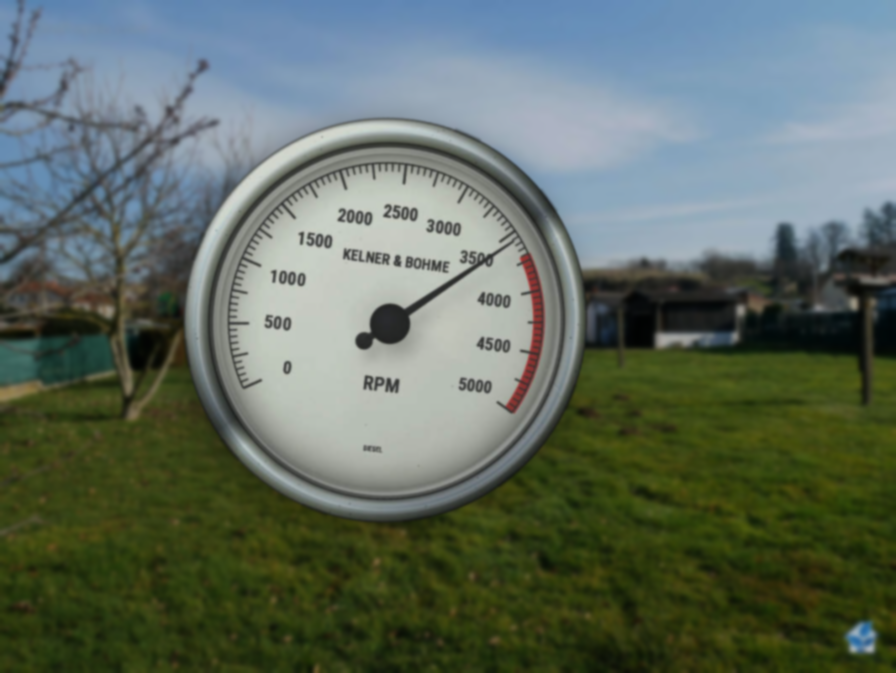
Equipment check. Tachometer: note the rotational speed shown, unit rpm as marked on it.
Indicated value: 3550 rpm
